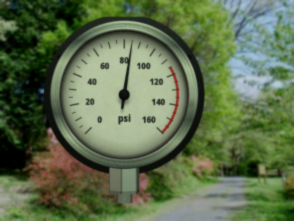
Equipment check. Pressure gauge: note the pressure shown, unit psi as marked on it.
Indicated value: 85 psi
